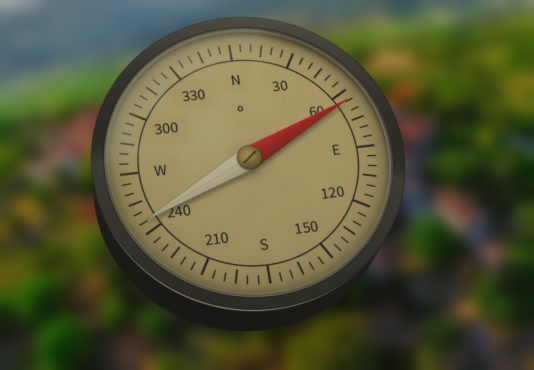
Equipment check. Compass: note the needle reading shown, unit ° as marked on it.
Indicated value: 65 °
